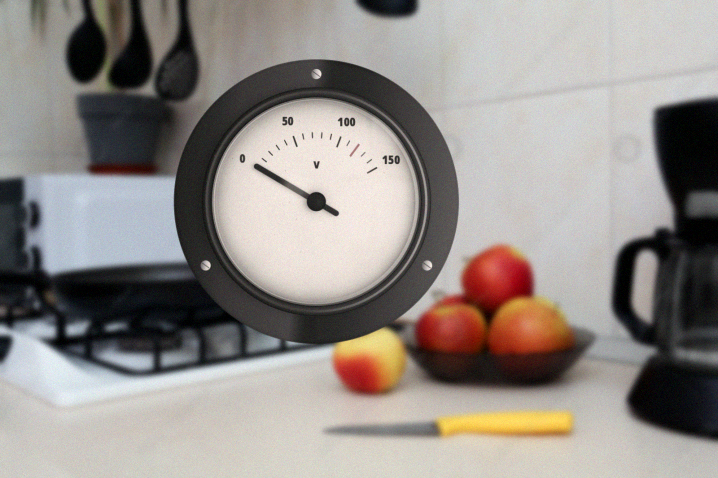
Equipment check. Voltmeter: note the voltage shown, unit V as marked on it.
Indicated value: 0 V
